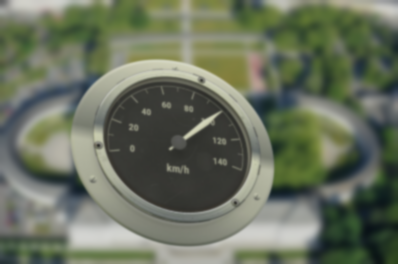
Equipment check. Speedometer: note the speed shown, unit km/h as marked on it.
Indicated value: 100 km/h
